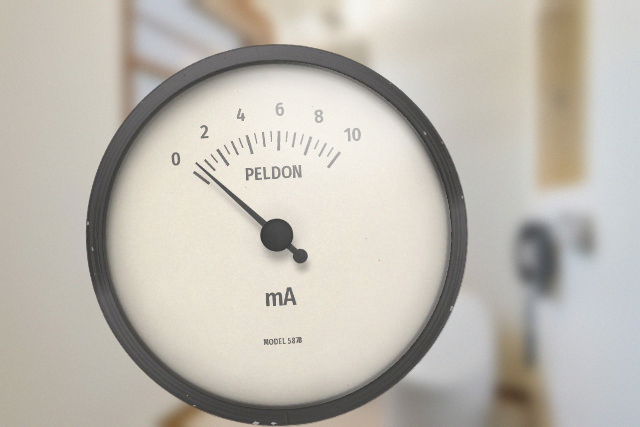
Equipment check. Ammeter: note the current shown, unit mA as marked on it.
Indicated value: 0.5 mA
